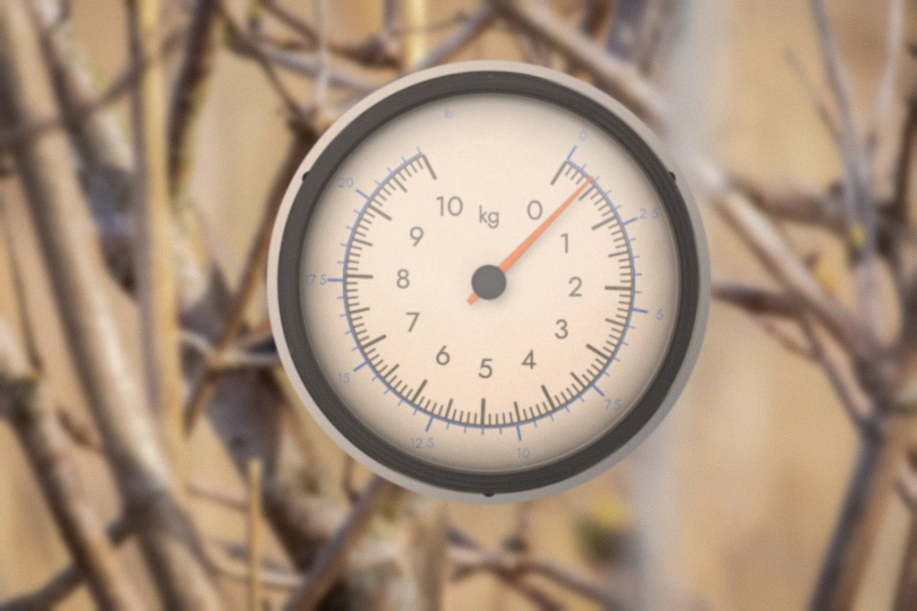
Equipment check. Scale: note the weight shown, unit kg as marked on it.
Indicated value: 0.4 kg
